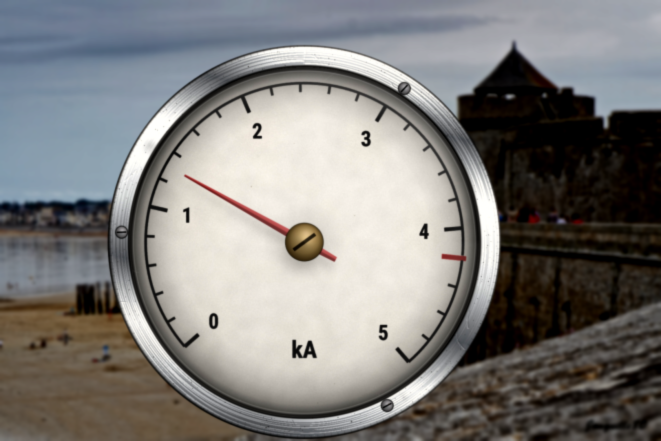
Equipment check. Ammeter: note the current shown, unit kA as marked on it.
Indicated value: 1.3 kA
